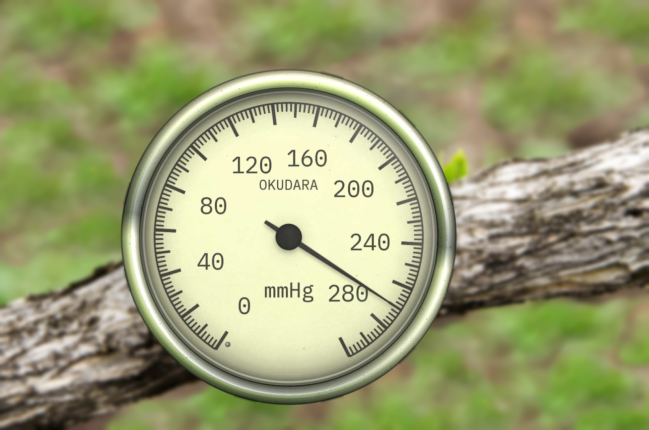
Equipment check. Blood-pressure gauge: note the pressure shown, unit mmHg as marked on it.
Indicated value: 270 mmHg
